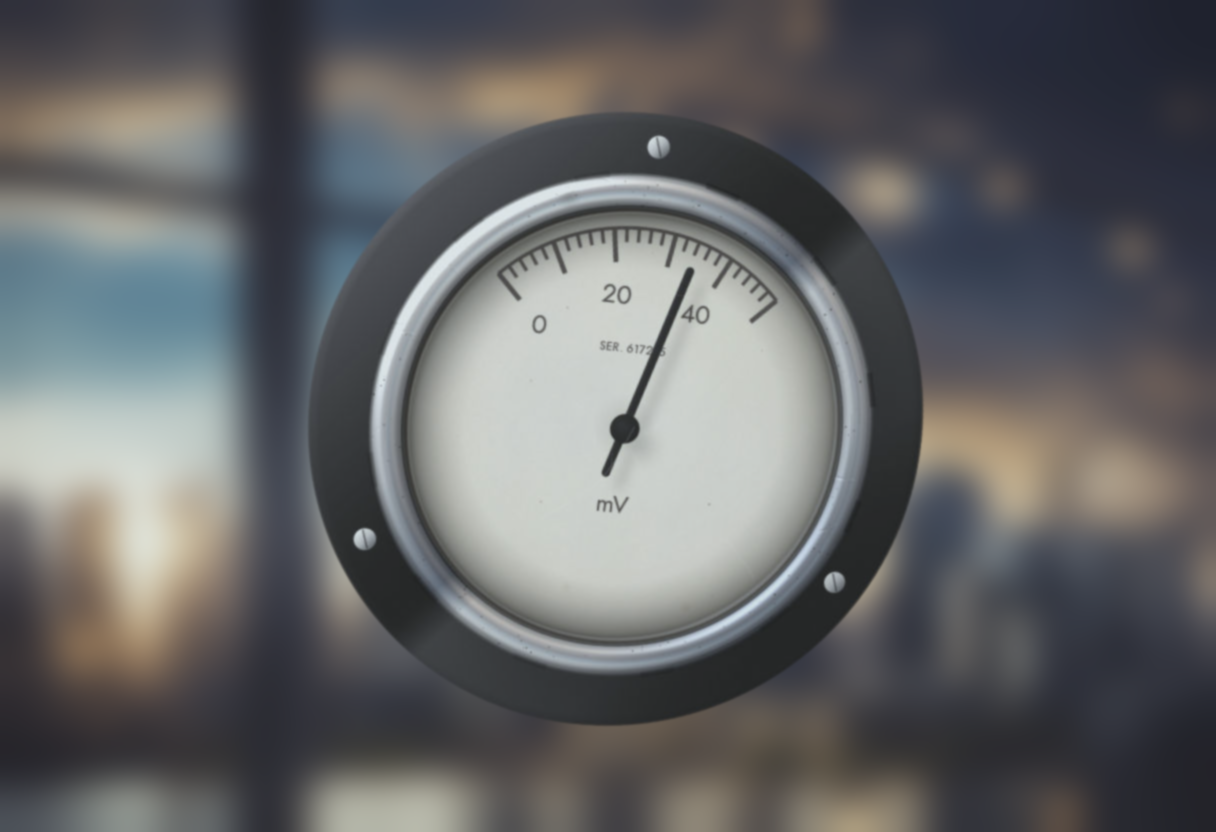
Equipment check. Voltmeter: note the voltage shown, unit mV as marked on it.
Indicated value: 34 mV
